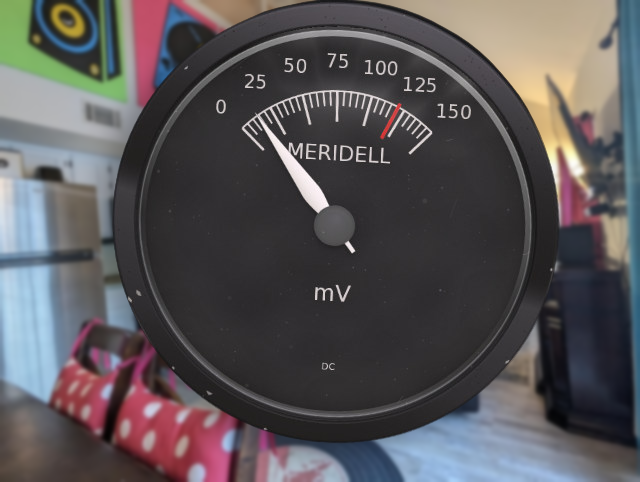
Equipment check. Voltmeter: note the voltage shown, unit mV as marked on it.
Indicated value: 15 mV
